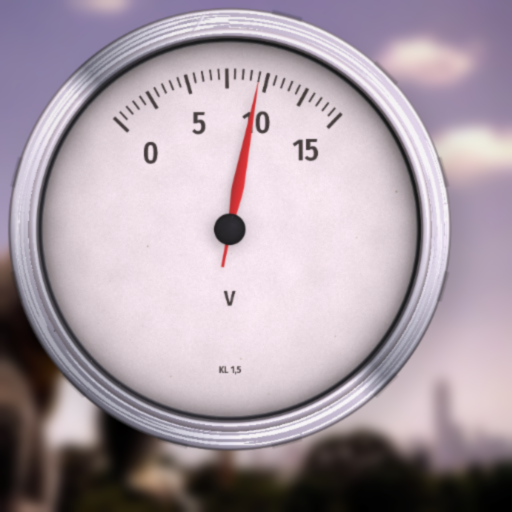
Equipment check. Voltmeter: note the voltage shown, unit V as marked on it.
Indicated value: 9.5 V
